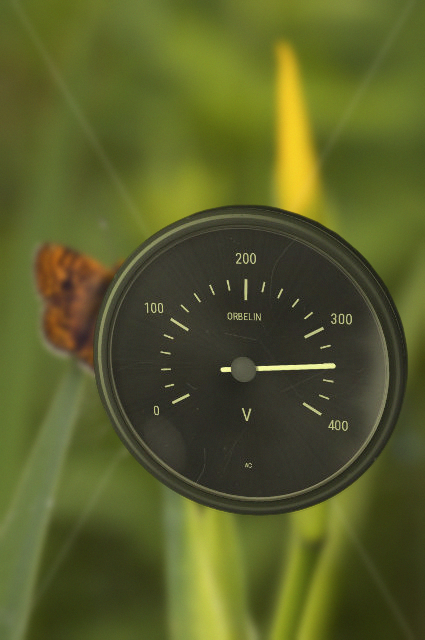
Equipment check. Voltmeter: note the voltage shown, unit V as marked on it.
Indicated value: 340 V
